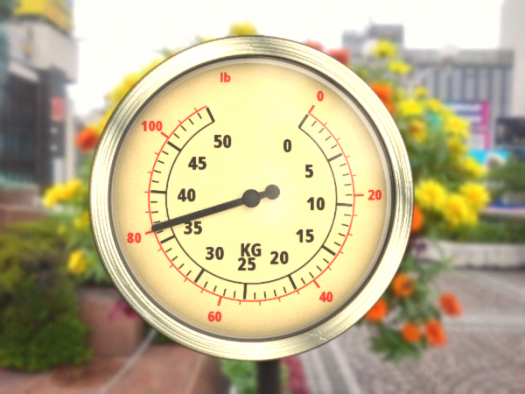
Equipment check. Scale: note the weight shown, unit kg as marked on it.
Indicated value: 36.5 kg
